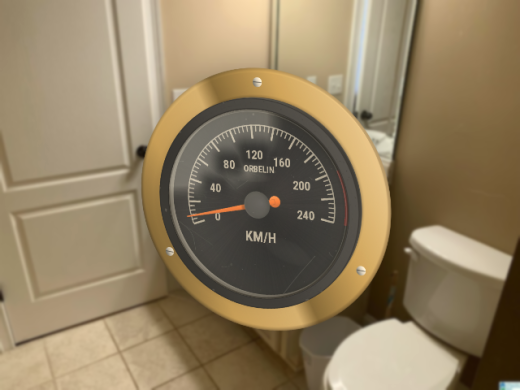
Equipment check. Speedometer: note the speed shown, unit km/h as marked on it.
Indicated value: 8 km/h
